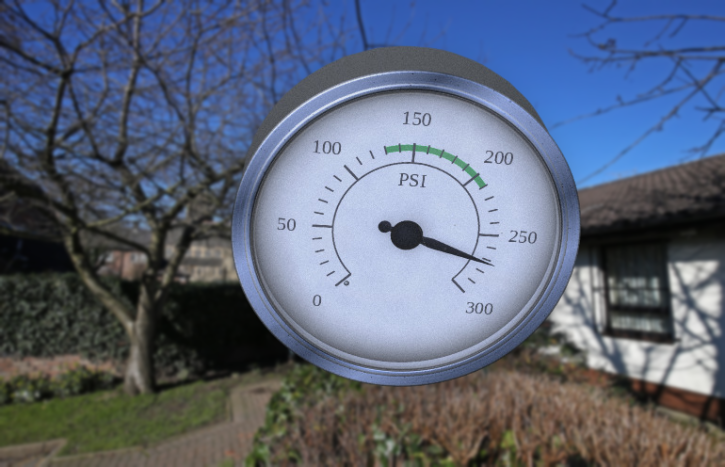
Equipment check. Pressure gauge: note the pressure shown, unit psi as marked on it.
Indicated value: 270 psi
